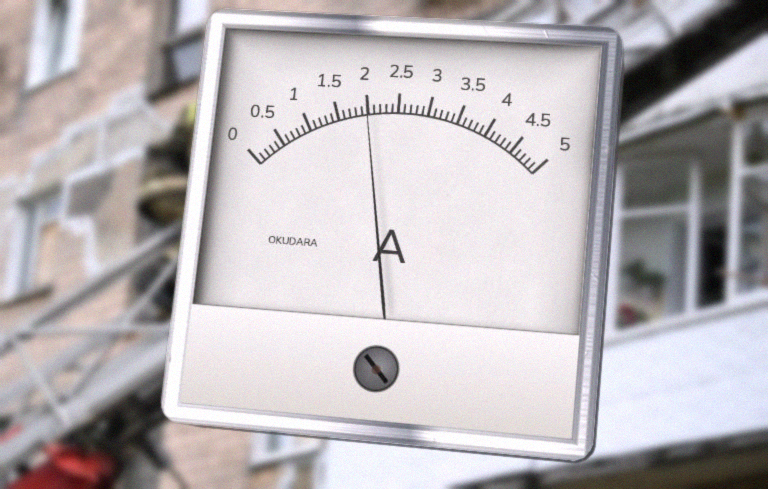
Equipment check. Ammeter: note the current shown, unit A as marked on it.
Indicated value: 2 A
